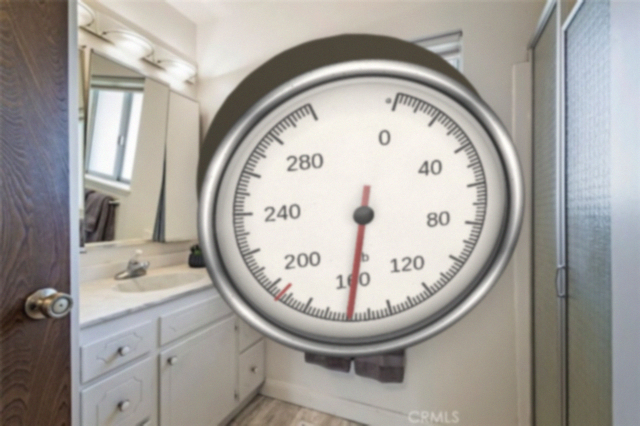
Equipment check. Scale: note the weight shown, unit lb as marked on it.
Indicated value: 160 lb
